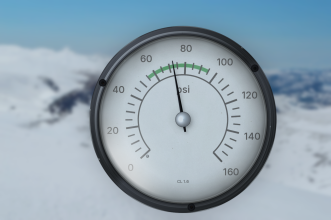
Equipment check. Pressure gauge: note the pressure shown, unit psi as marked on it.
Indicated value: 72.5 psi
